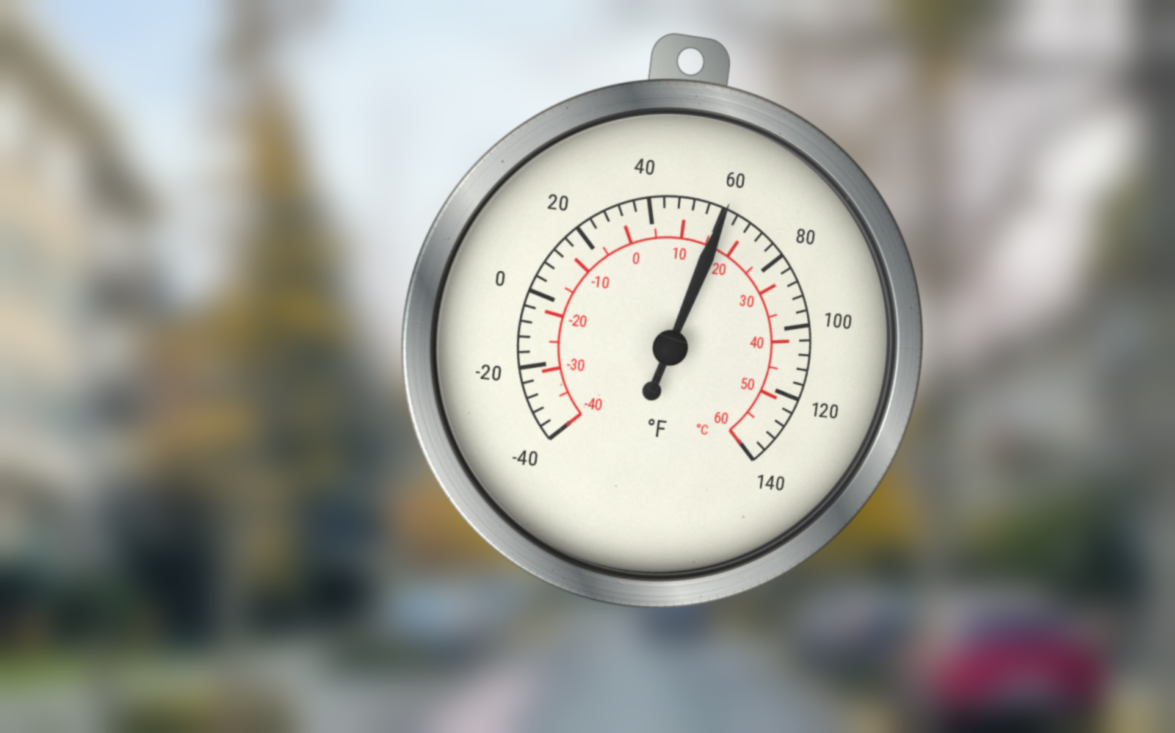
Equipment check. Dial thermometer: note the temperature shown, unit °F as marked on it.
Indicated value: 60 °F
